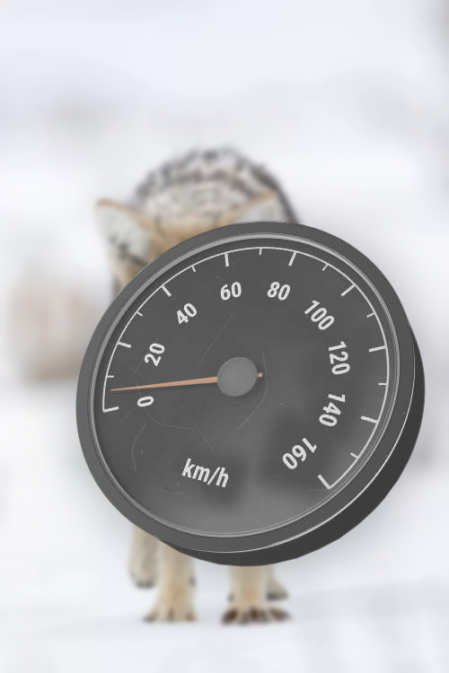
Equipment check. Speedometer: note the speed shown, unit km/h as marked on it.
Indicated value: 5 km/h
